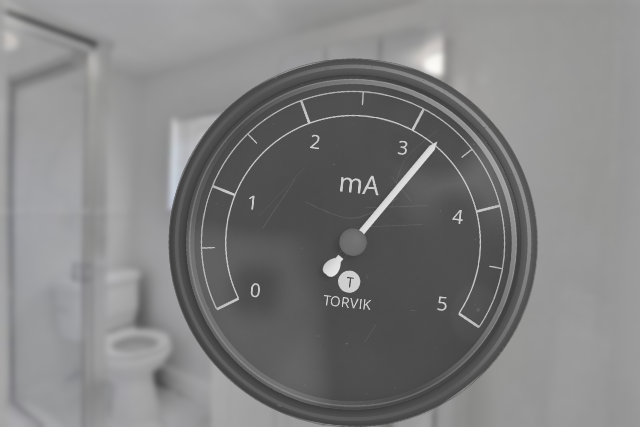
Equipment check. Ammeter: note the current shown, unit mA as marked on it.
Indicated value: 3.25 mA
